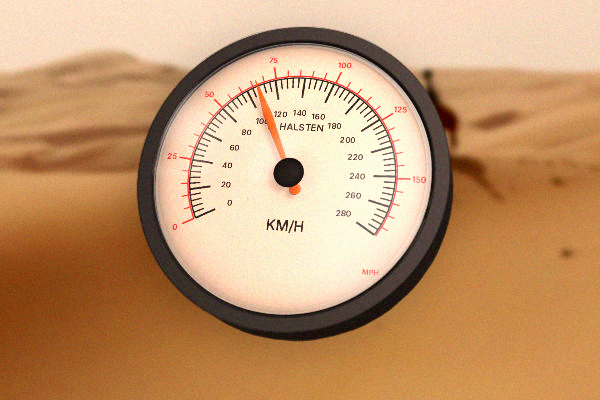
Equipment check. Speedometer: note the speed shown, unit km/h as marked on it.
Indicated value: 108 km/h
